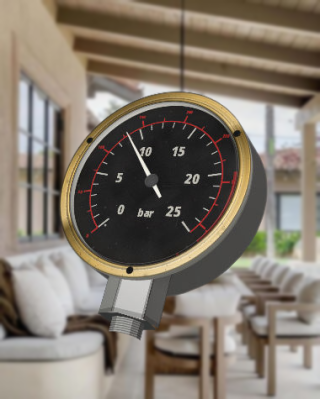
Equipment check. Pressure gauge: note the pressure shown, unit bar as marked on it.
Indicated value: 9 bar
